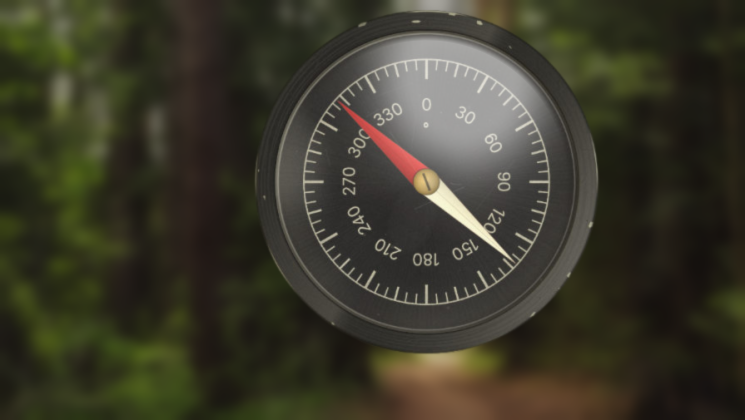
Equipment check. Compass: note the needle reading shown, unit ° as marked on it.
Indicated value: 312.5 °
